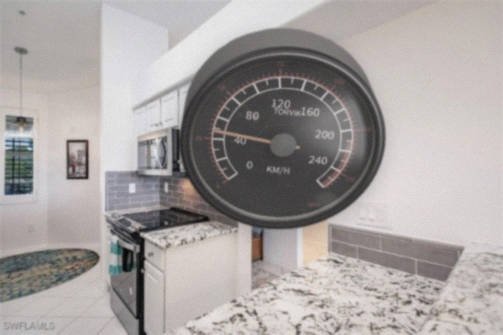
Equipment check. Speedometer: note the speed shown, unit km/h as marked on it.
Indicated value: 50 km/h
